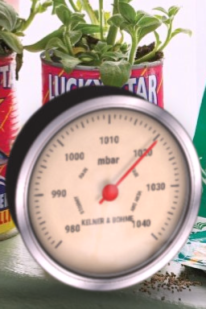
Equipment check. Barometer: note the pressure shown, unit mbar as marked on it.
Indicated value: 1020 mbar
